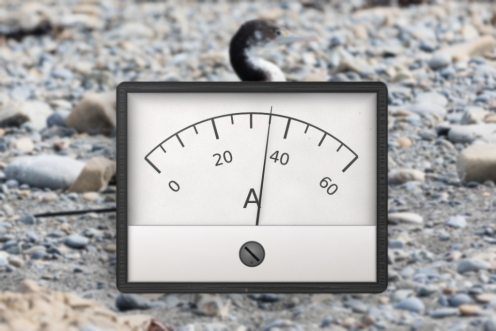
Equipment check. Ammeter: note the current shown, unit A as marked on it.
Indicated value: 35 A
